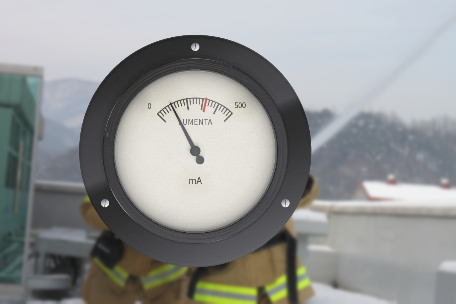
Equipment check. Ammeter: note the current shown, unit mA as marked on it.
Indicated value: 100 mA
